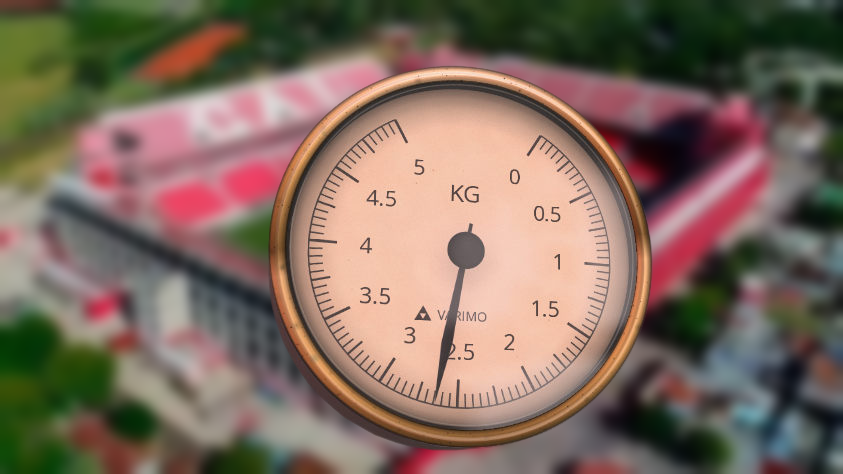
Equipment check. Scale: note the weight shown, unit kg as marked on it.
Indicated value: 2.65 kg
